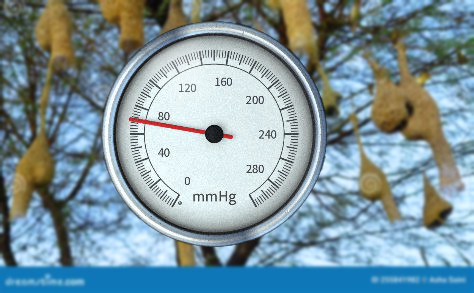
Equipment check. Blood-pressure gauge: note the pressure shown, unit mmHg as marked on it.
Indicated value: 70 mmHg
